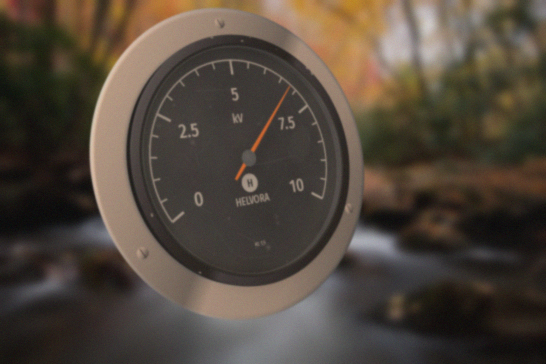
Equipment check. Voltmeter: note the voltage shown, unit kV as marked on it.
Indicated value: 6.75 kV
